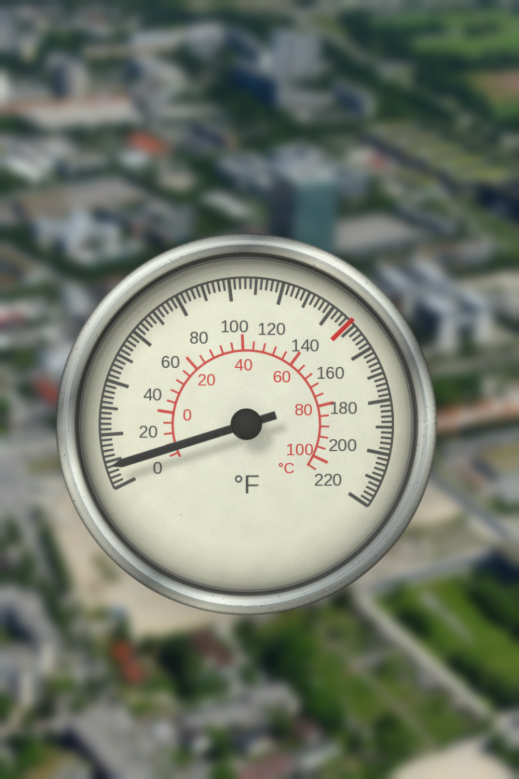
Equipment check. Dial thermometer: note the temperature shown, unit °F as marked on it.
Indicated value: 8 °F
